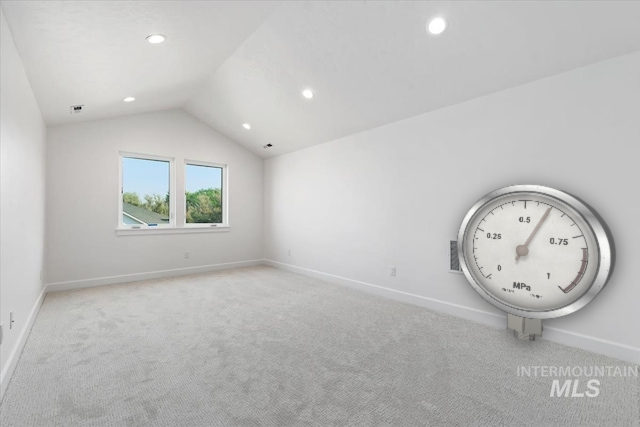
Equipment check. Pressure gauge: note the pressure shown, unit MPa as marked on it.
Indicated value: 0.6 MPa
